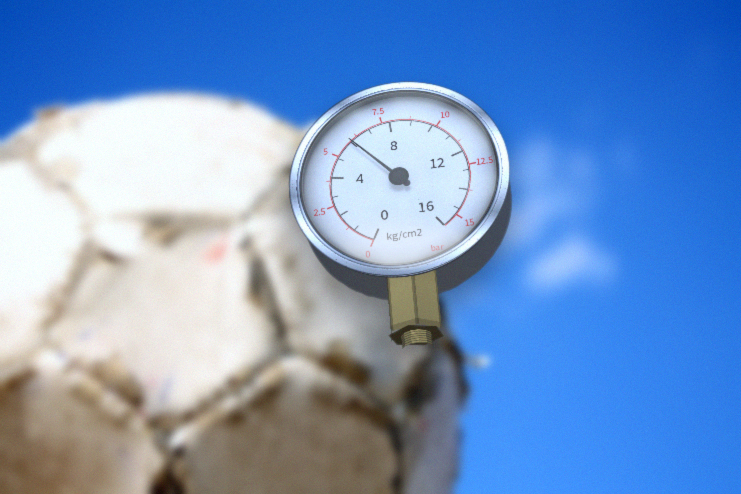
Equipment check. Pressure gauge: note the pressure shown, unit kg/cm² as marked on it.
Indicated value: 6 kg/cm²
